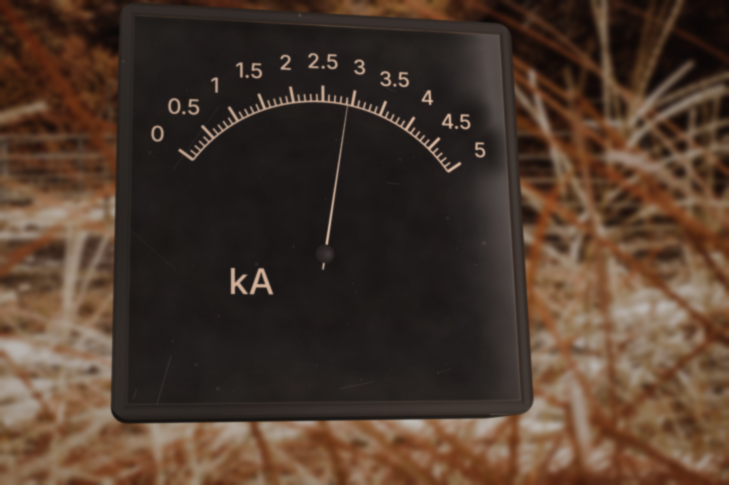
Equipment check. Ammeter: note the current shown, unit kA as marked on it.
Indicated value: 2.9 kA
